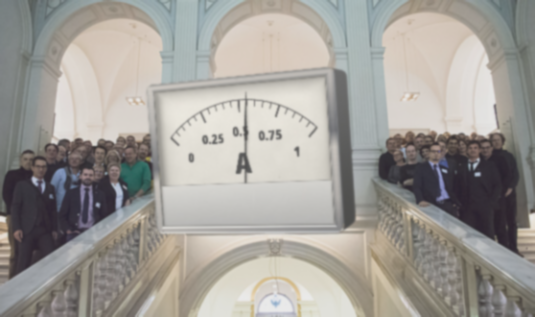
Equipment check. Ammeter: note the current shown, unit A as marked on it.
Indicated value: 0.55 A
